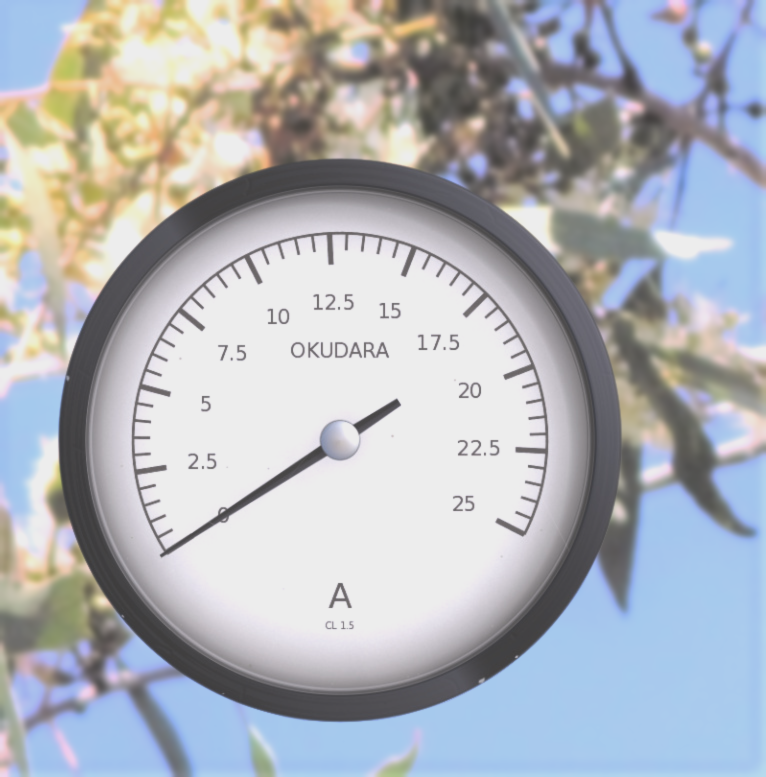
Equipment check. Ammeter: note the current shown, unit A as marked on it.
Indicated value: 0 A
